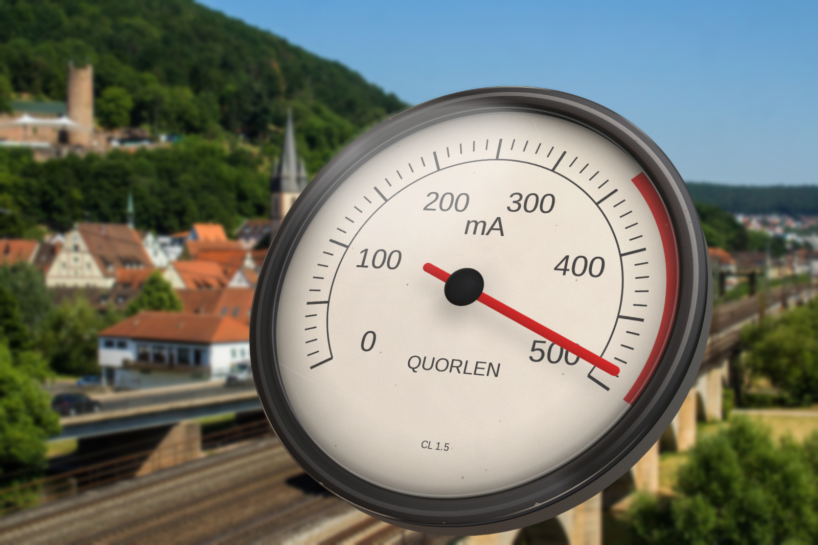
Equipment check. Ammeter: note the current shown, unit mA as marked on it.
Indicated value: 490 mA
